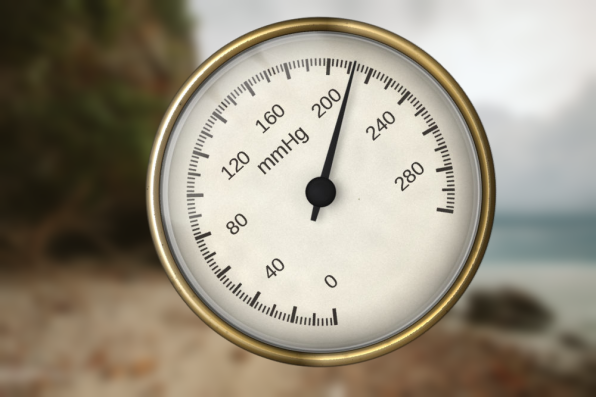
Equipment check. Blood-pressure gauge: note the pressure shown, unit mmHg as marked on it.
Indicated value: 212 mmHg
